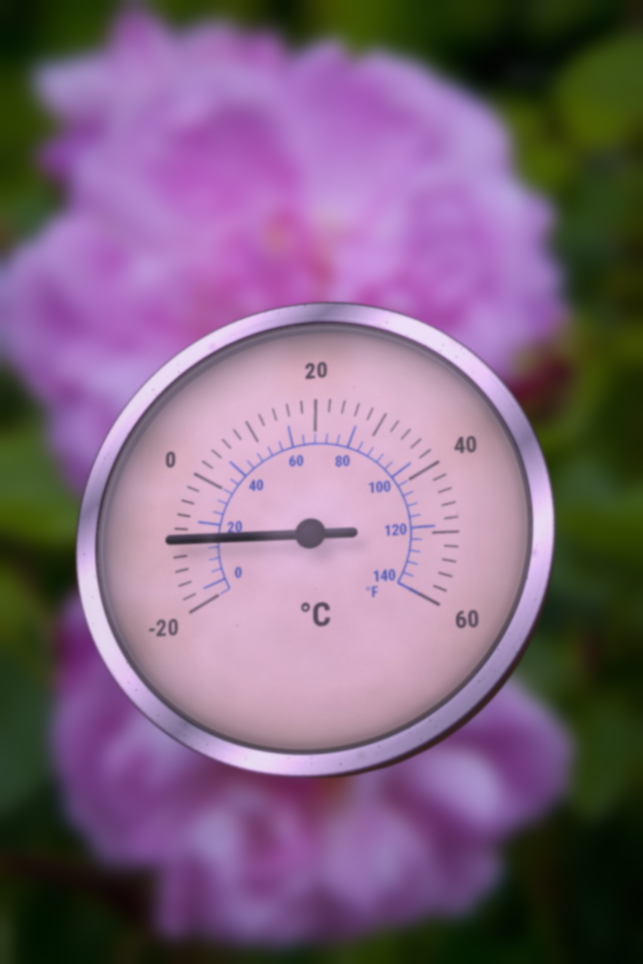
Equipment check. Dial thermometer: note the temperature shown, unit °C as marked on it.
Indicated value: -10 °C
